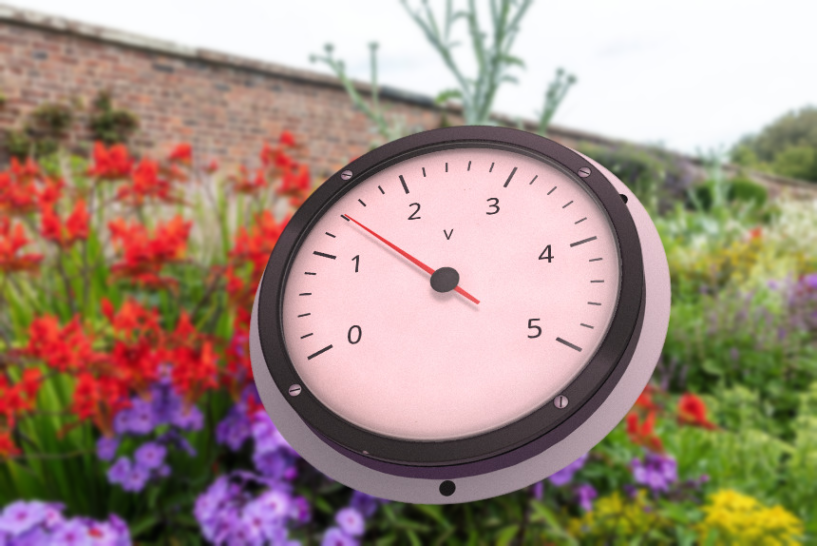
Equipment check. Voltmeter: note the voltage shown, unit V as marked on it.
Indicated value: 1.4 V
